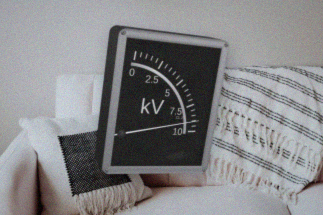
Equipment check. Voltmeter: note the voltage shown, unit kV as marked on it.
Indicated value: 9 kV
